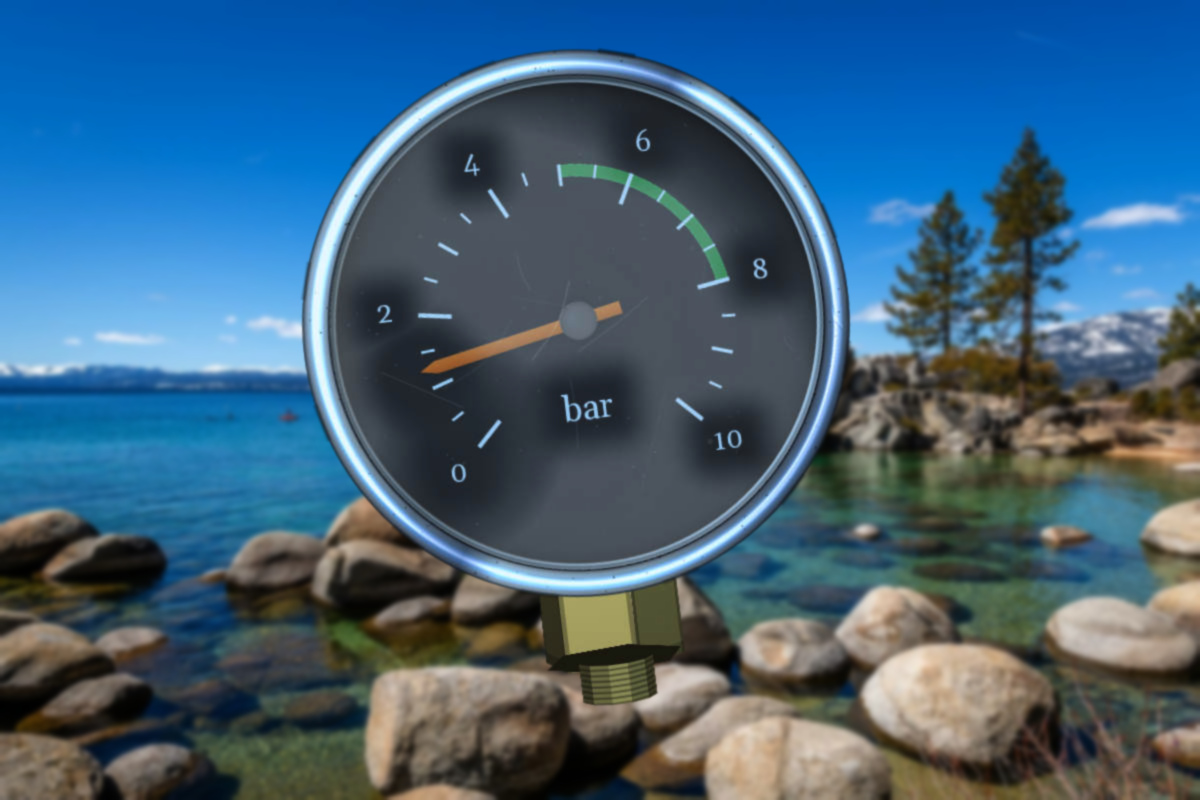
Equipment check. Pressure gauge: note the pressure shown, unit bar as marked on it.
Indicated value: 1.25 bar
